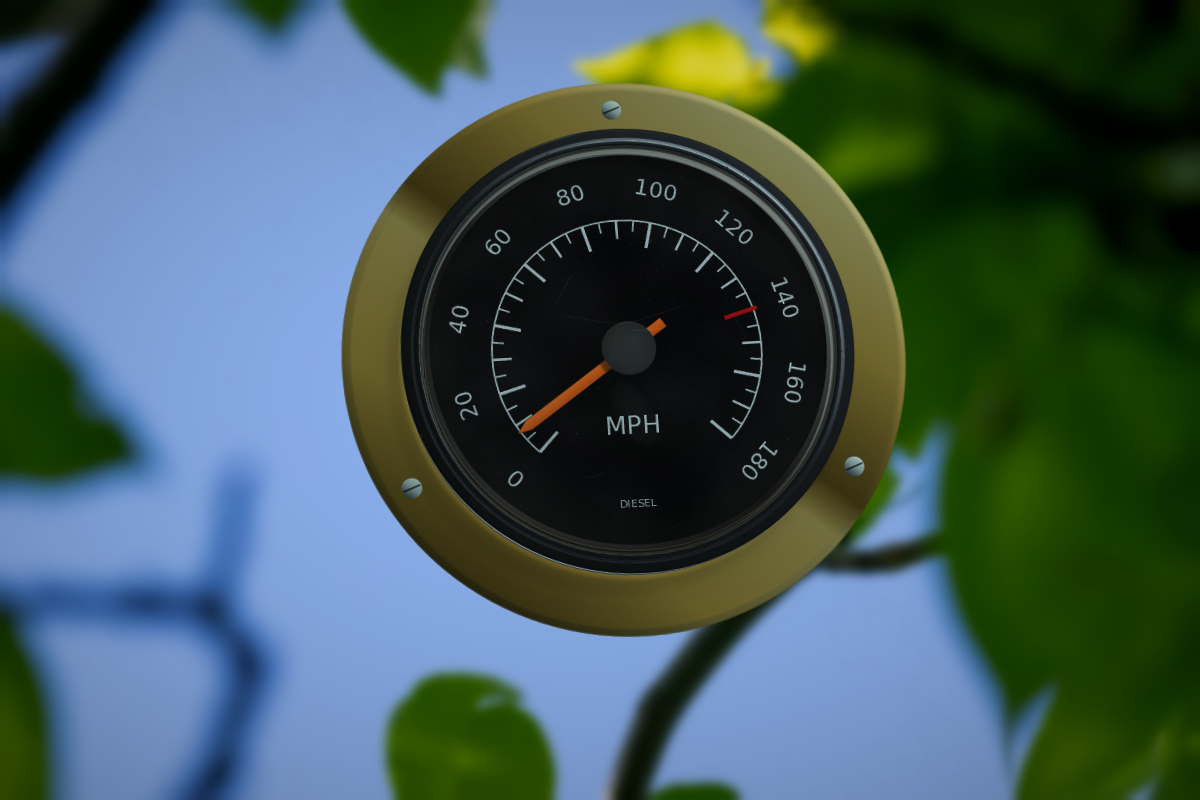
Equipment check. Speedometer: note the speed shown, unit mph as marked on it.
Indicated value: 7.5 mph
